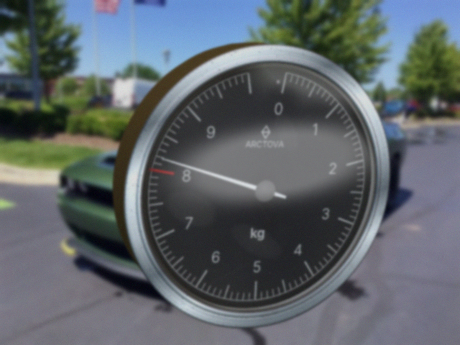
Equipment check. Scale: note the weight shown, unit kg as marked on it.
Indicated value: 8.2 kg
